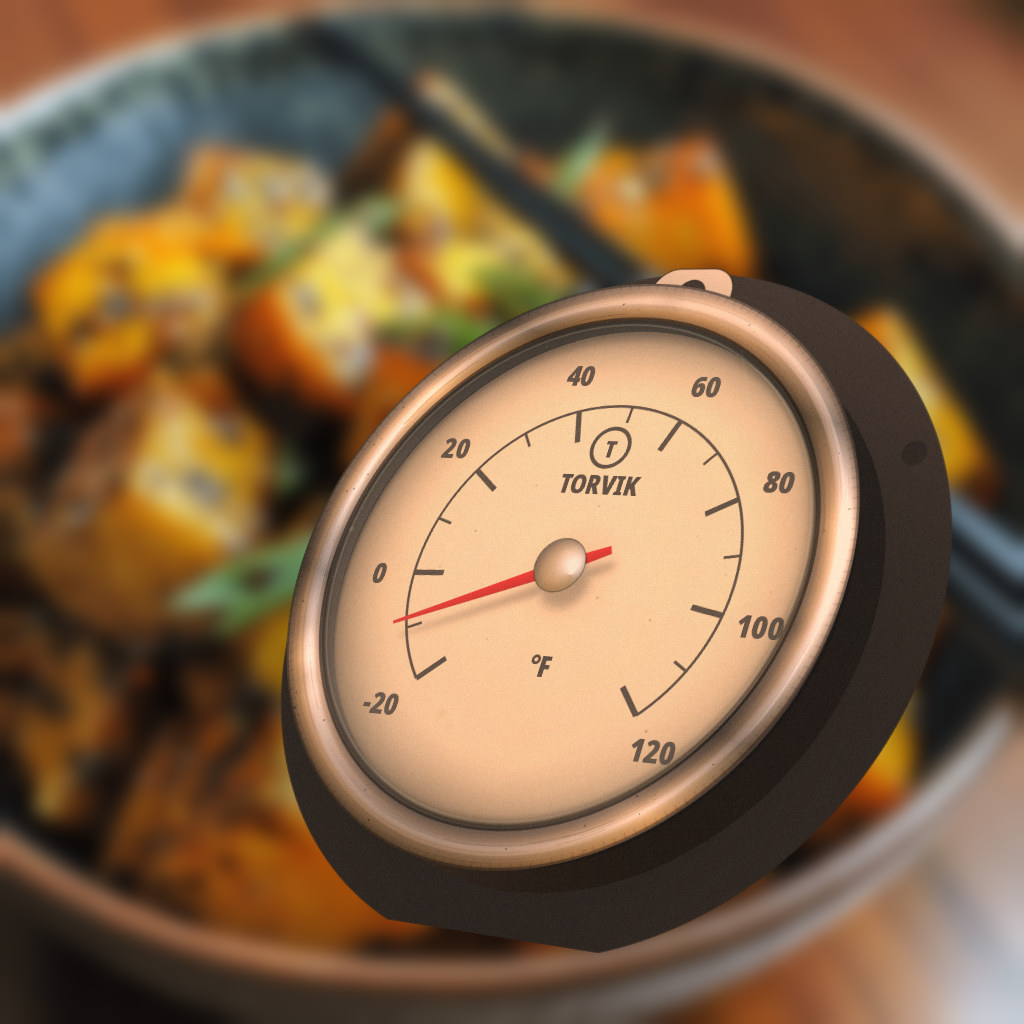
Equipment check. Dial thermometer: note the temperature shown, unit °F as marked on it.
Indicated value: -10 °F
